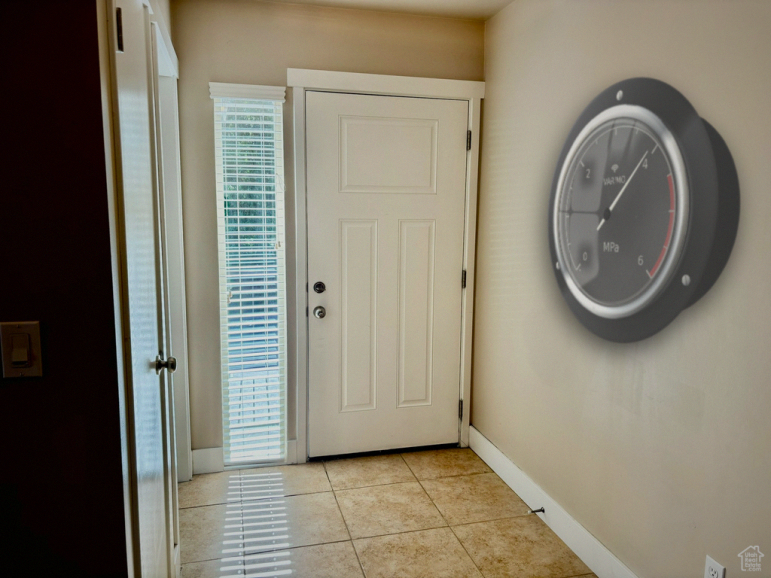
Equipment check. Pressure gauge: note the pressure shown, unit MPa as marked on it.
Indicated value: 4 MPa
